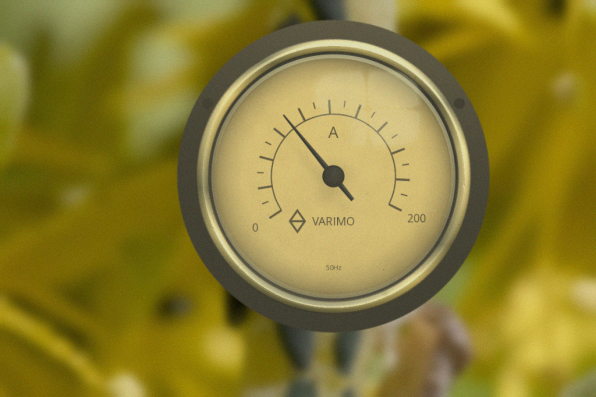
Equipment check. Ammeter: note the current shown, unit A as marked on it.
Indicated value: 70 A
